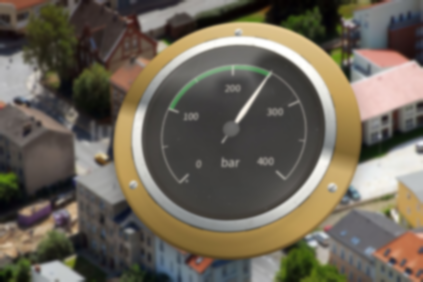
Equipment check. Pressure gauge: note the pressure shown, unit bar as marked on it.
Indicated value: 250 bar
